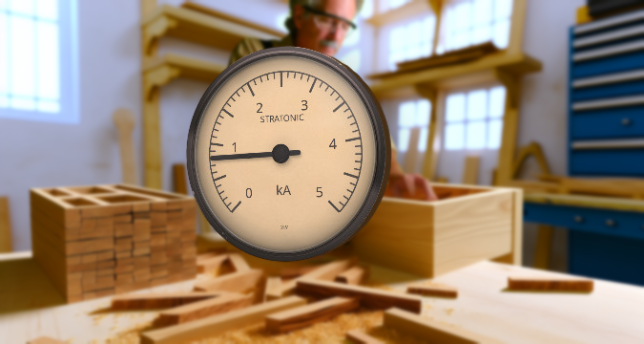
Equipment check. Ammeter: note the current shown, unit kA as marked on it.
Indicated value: 0.8 kA
